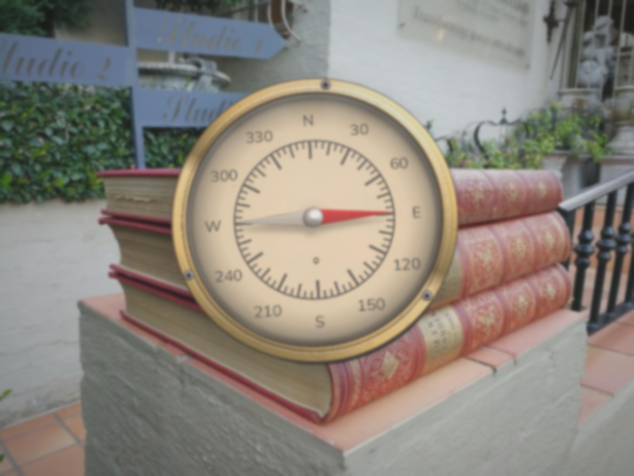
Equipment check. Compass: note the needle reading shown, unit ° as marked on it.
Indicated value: 90 °
